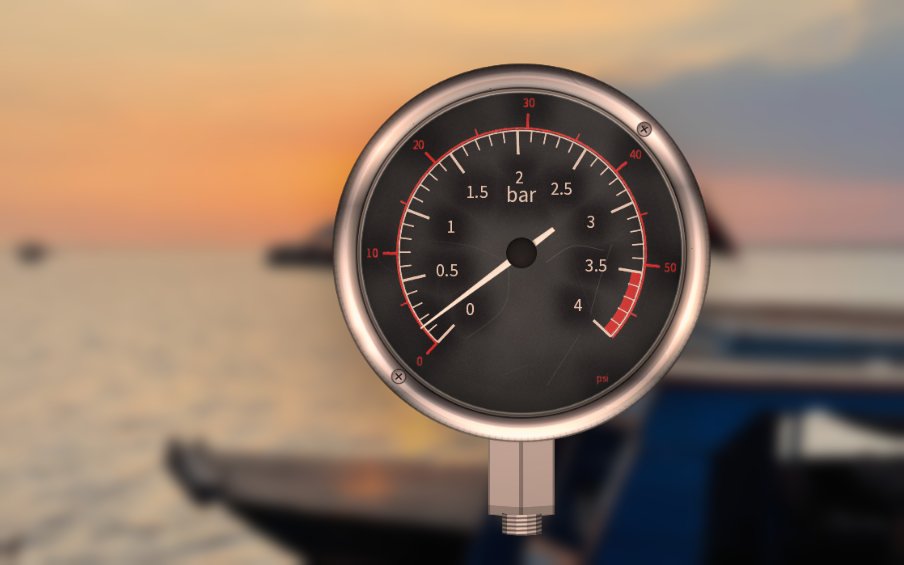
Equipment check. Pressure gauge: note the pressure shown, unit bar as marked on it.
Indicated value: 0.15 bar
